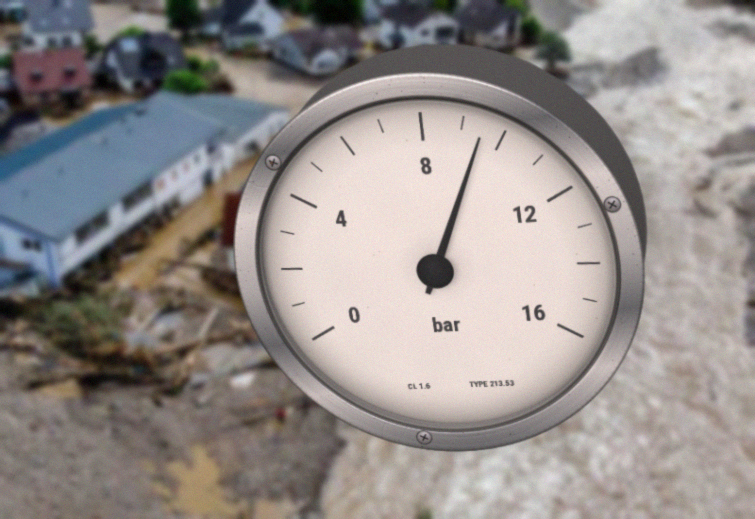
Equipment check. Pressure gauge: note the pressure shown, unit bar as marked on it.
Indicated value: 9.5 bar
